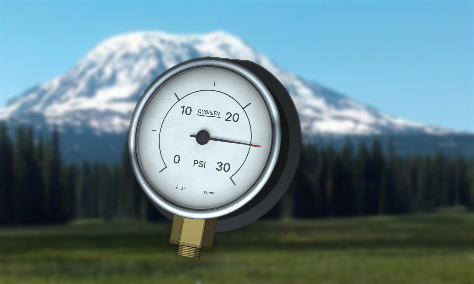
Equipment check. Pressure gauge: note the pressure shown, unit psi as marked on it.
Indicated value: 25 psi
